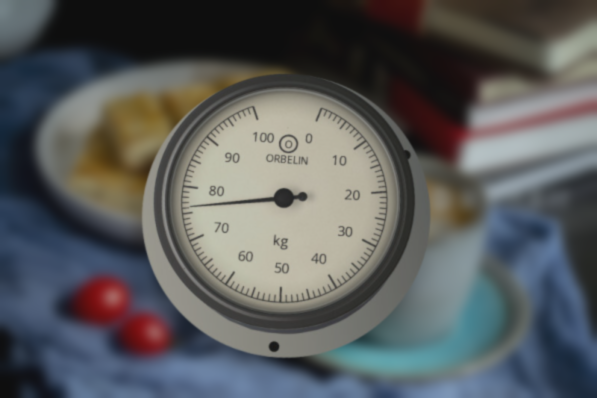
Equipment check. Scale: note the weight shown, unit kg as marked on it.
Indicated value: 76 kg
